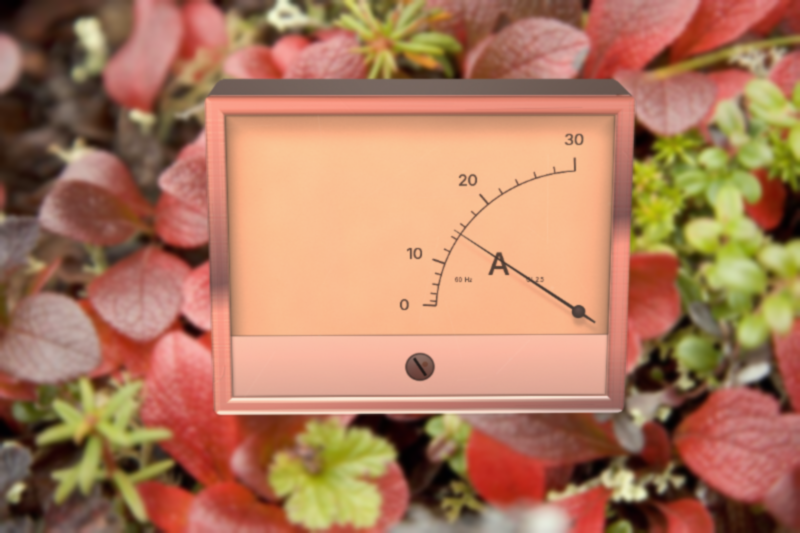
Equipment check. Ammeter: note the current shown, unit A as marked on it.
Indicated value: 15 A
